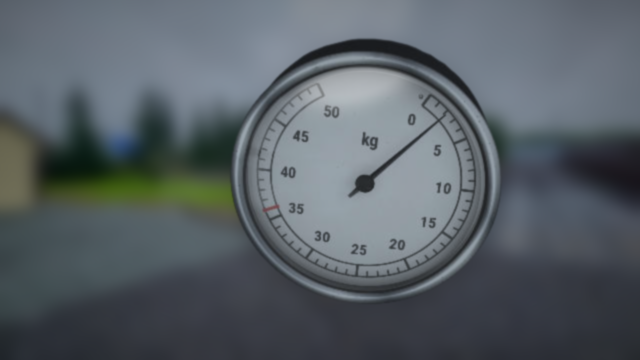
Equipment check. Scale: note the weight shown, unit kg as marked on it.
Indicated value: 2 kg
